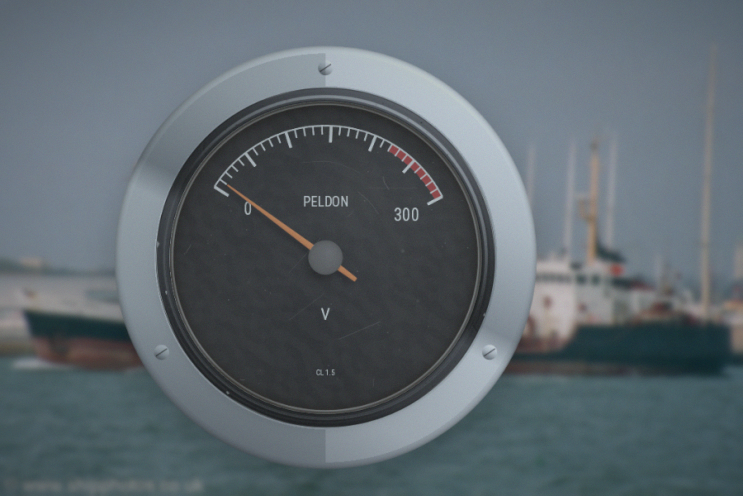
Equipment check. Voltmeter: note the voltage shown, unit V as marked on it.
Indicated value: 10 V
